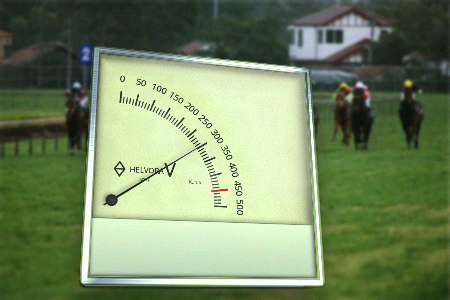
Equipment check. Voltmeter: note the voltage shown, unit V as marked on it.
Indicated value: 300 V
